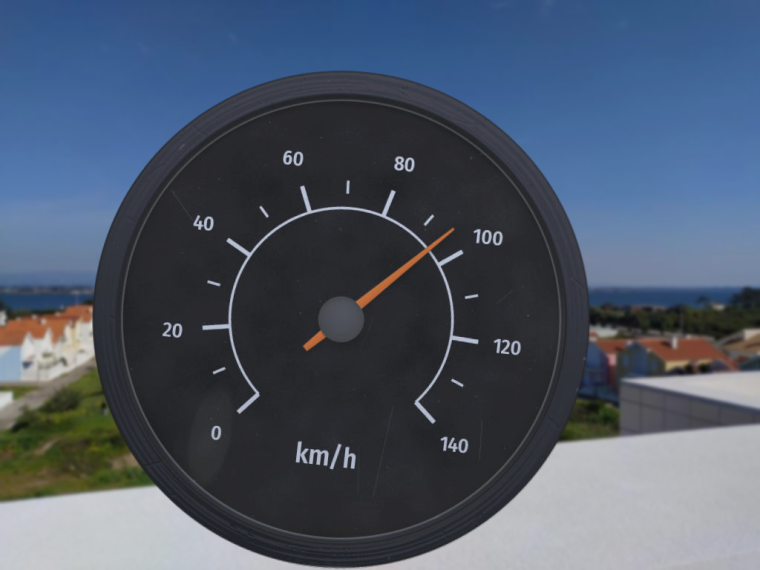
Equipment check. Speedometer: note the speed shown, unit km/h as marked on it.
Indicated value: 95 km/h
